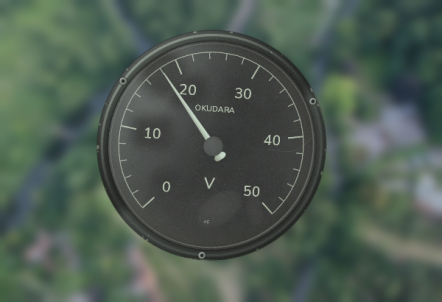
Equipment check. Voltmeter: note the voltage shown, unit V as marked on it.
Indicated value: 18 V
